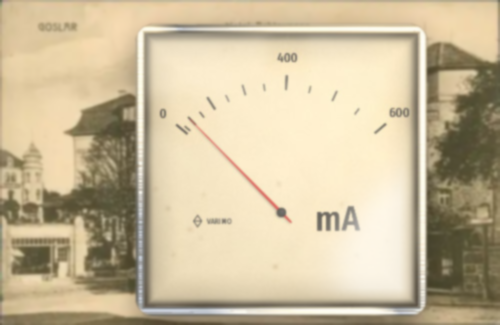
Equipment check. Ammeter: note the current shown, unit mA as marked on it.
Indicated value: 100 mA
